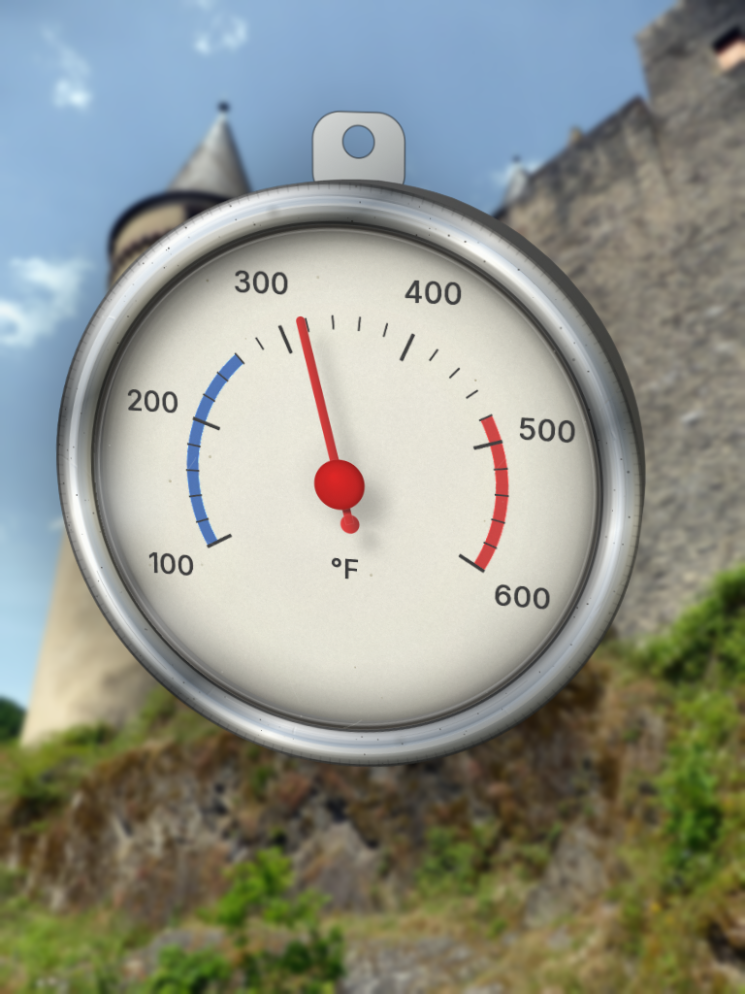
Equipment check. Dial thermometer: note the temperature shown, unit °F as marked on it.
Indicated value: 320 °F
